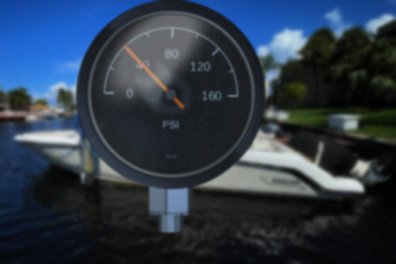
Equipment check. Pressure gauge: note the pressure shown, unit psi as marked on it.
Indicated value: 40 psi
